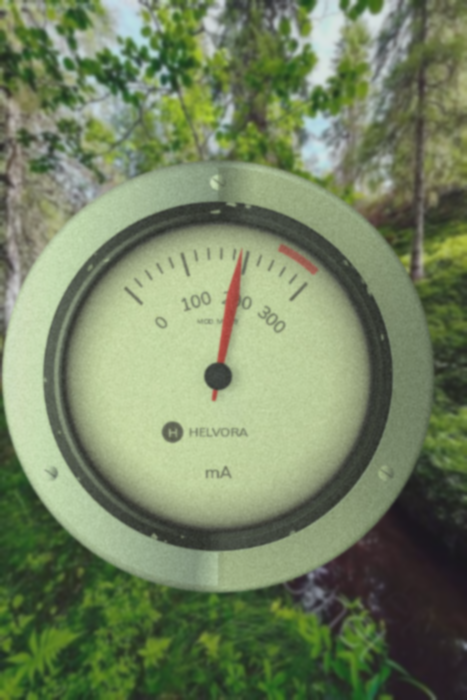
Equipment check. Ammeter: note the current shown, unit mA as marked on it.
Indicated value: 190 mA
